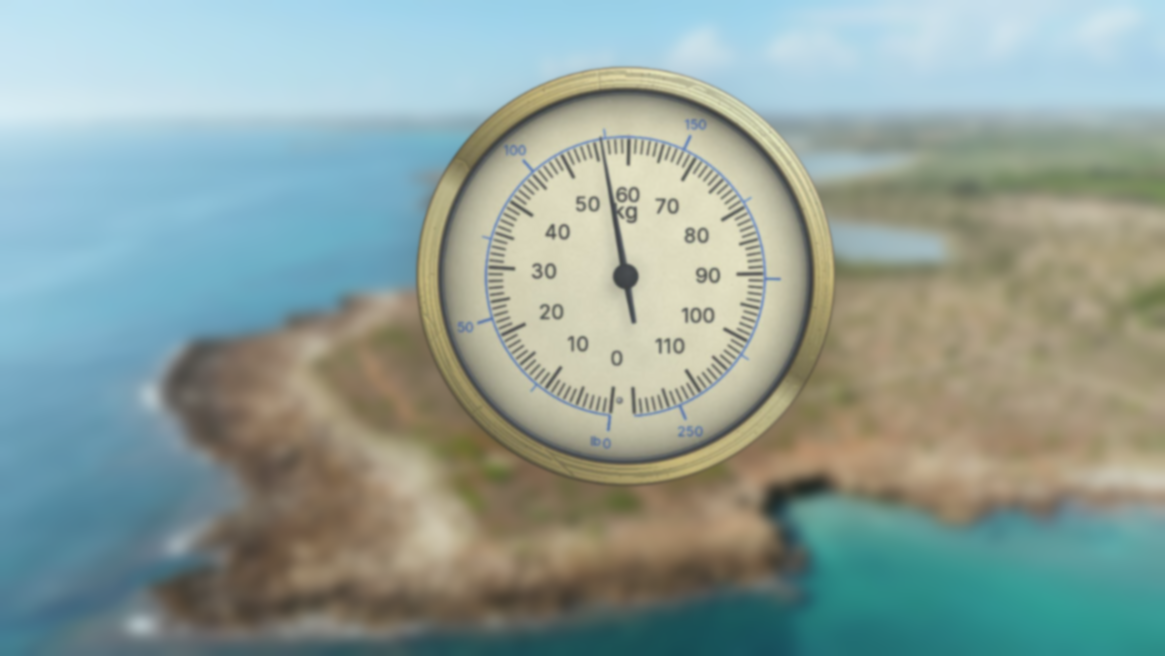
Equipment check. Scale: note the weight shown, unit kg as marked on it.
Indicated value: 56 kg
